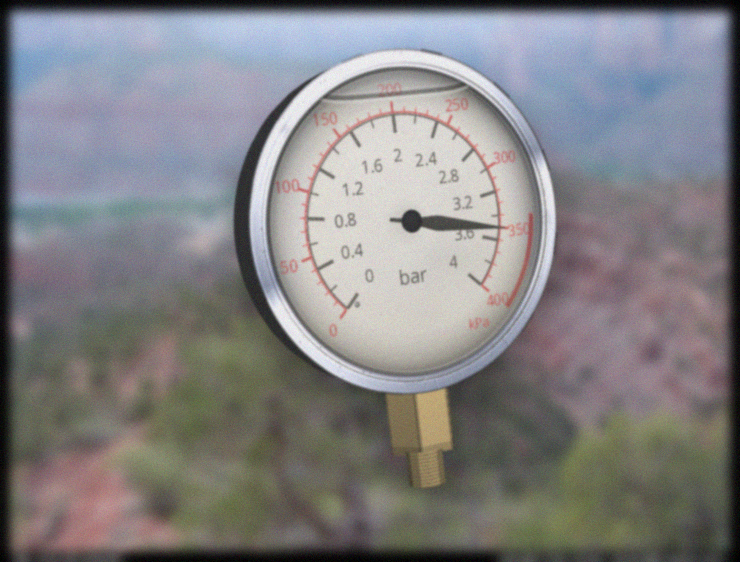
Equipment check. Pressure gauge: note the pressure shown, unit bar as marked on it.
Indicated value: 3.5 bar
